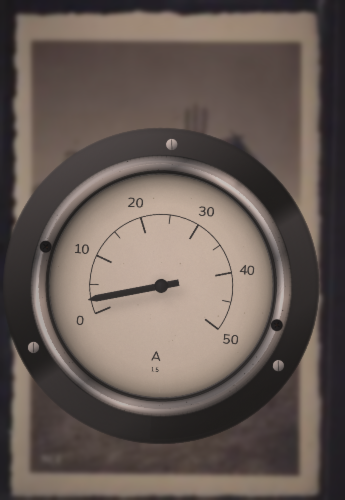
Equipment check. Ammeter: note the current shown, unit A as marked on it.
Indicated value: 2.5 A
